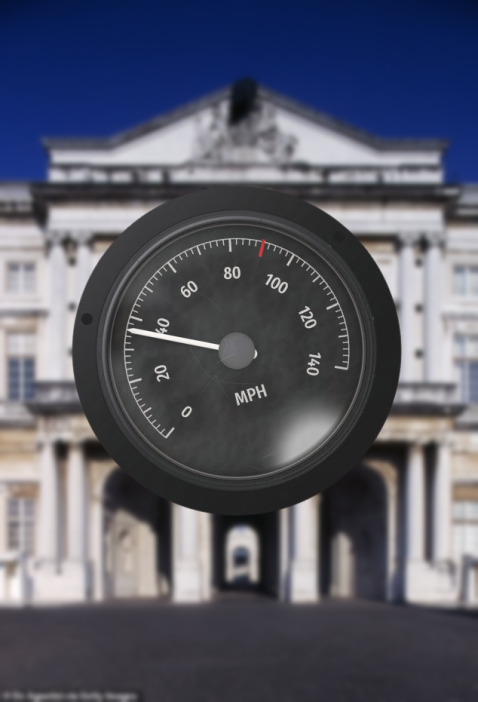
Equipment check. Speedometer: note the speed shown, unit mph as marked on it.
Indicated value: 36 mph
